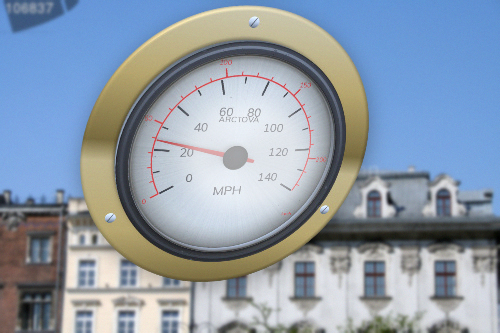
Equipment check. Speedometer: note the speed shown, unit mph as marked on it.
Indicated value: 25 mph
